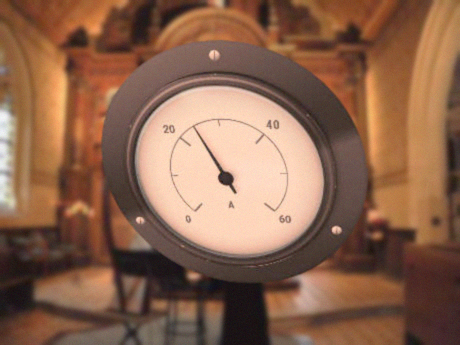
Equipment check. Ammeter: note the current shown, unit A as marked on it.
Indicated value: 25 A
